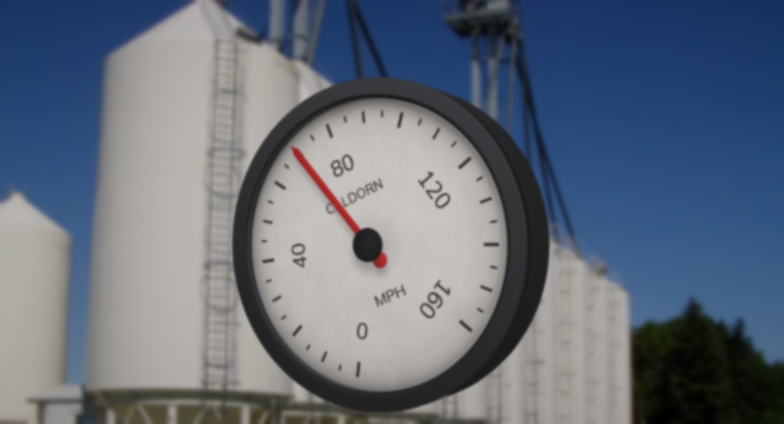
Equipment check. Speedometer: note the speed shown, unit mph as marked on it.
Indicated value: 70 mph
